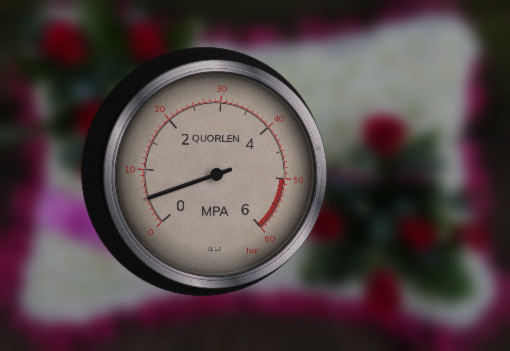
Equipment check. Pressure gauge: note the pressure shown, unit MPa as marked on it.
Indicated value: 0.5 MPa
